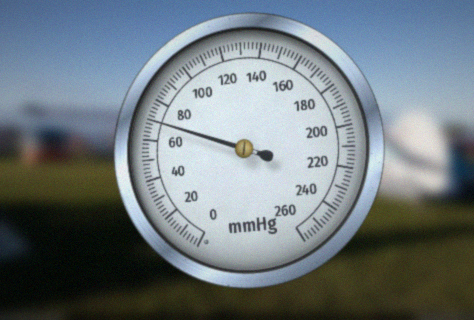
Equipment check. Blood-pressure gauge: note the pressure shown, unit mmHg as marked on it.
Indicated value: 70 mmHg
